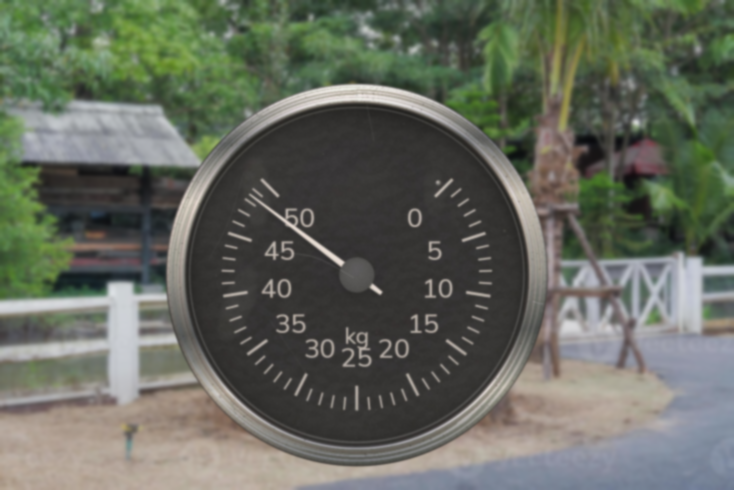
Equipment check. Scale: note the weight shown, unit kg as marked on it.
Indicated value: 48.5 kg
